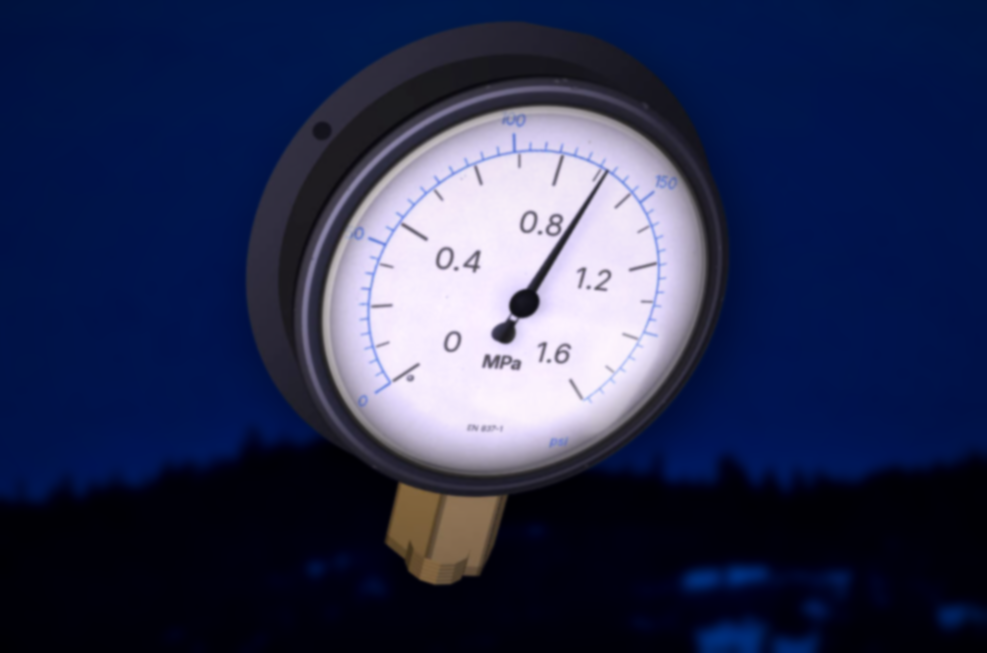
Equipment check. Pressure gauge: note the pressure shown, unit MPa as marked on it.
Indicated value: 0.9 MPa
